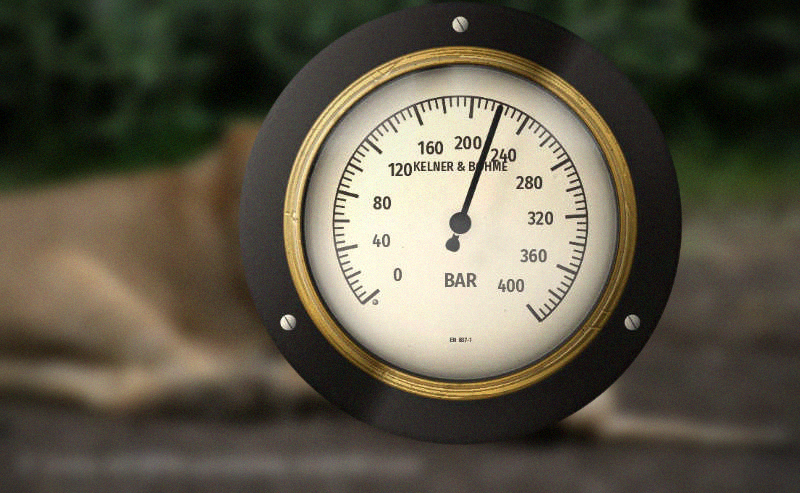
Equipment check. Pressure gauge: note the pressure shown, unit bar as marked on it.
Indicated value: 220 bar
